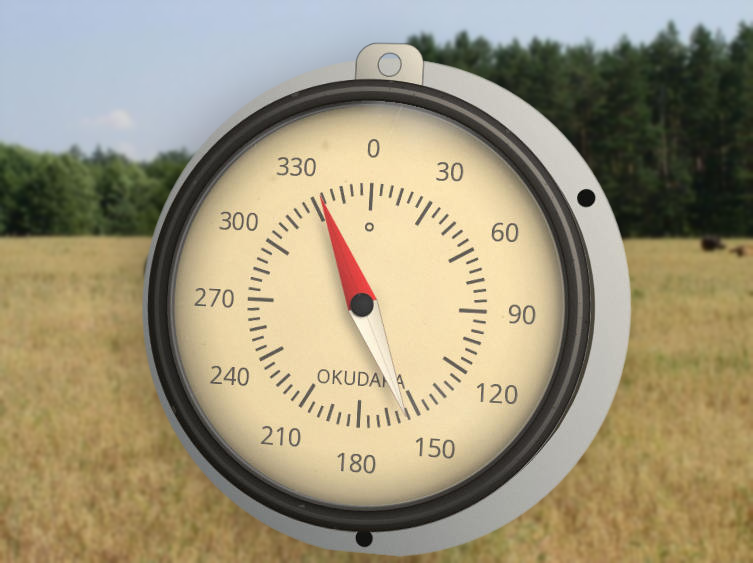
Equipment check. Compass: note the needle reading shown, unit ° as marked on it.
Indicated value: 335 °
